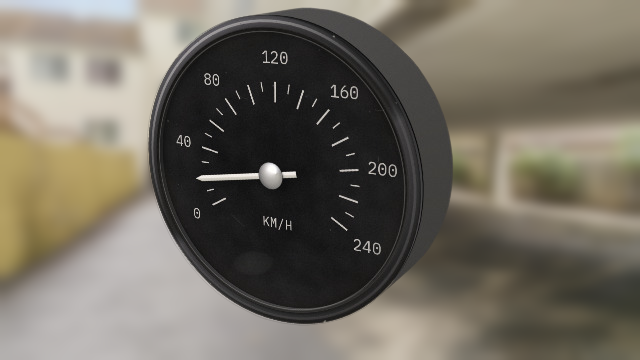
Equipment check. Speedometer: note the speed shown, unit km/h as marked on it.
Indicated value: 20 km/h
